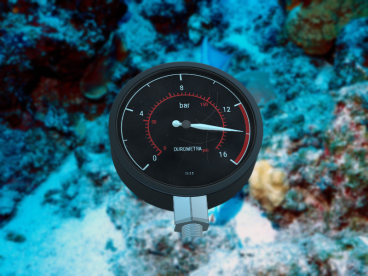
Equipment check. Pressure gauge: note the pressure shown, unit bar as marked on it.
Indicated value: 14 bar
